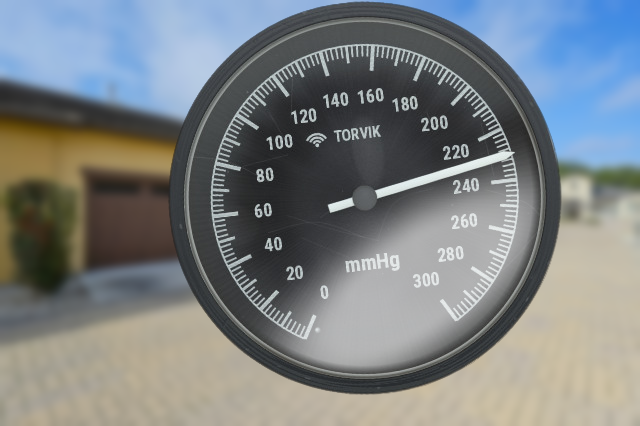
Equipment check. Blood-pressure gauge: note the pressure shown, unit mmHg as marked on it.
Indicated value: 230 mmHg
